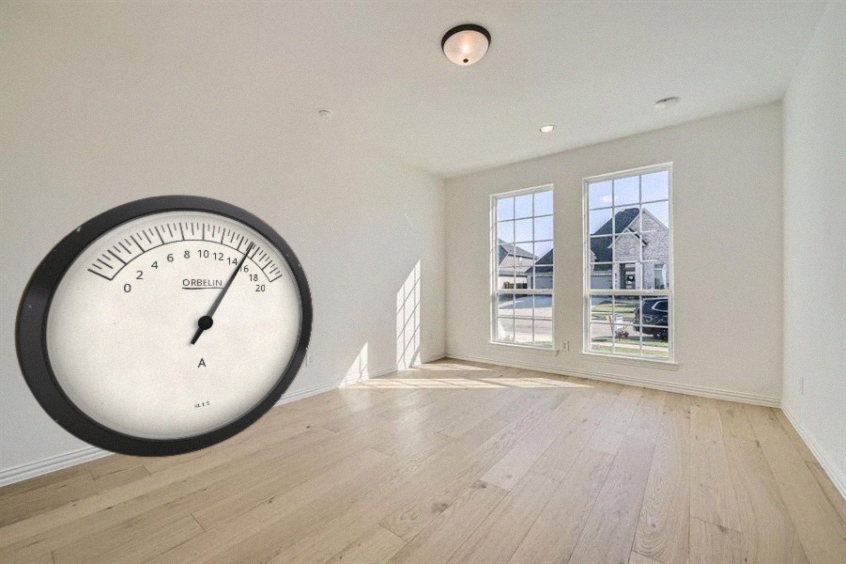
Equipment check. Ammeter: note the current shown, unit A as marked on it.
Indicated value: 15 A
